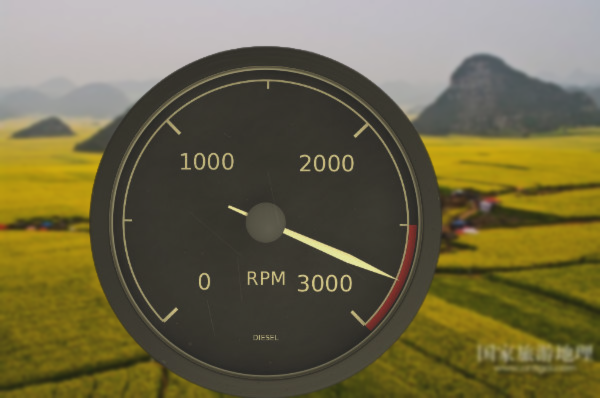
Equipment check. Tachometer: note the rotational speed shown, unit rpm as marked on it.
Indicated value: 2750 rpm
